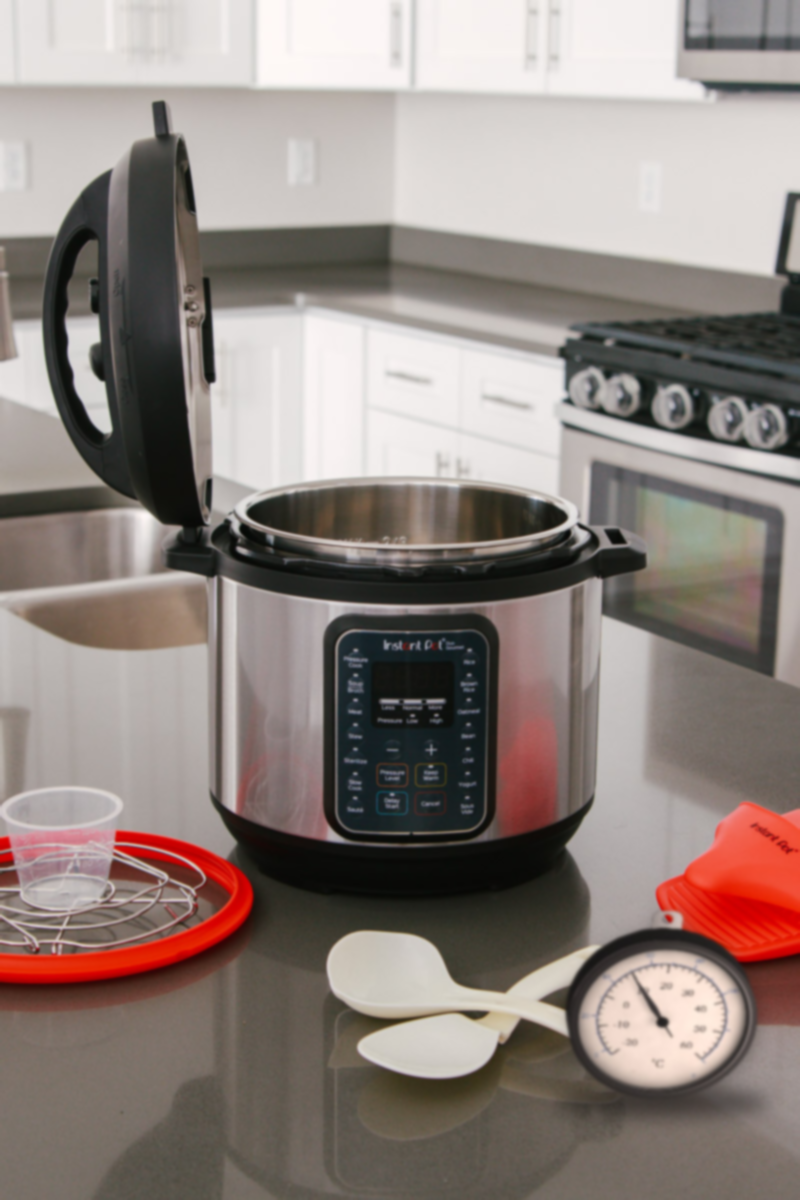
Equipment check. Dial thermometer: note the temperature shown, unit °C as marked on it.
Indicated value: 10 °C
